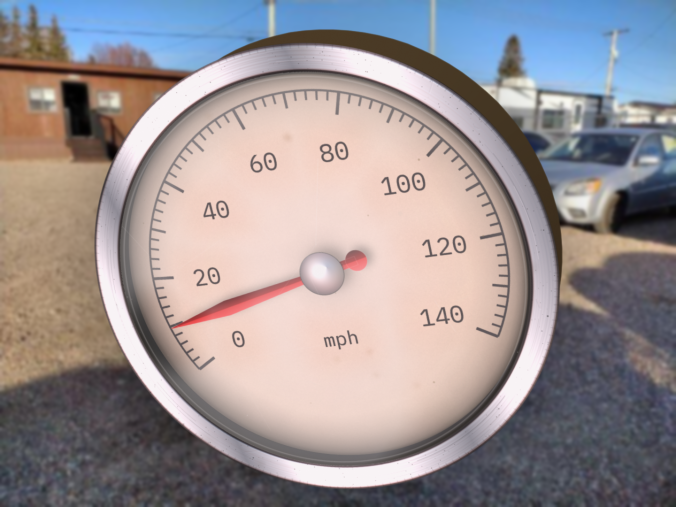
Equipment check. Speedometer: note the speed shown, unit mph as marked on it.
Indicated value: 10 mph
